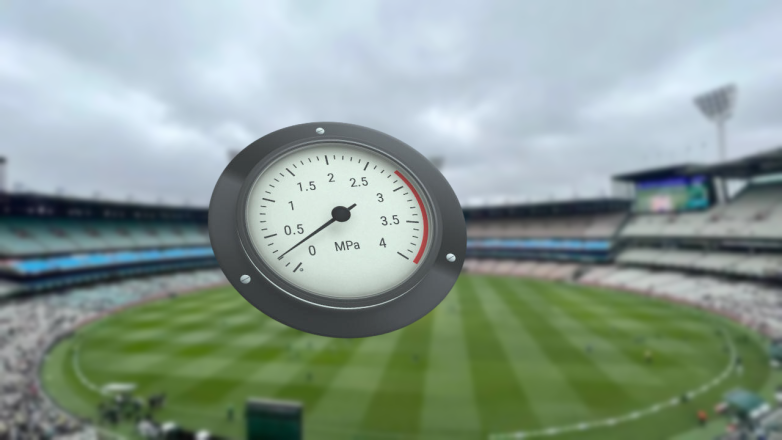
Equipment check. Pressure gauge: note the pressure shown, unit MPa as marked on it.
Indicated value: 0.2 MPa
